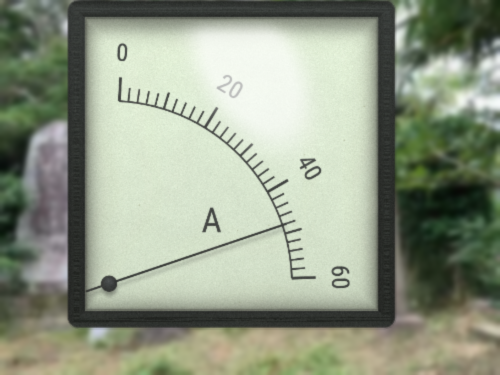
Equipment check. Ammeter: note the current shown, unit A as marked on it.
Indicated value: 48 A
